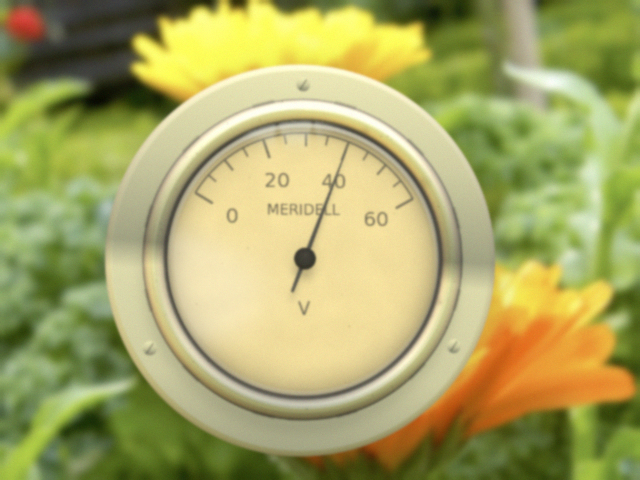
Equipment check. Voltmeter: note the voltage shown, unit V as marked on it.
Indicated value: 40 V
